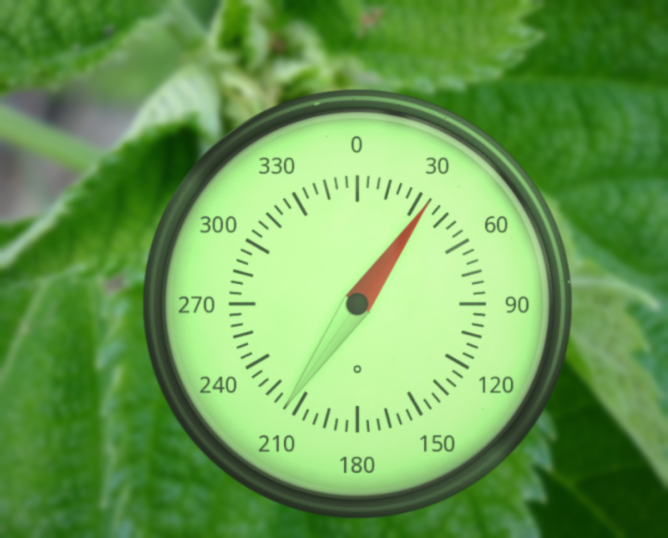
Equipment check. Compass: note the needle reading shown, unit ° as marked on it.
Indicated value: 35 °
